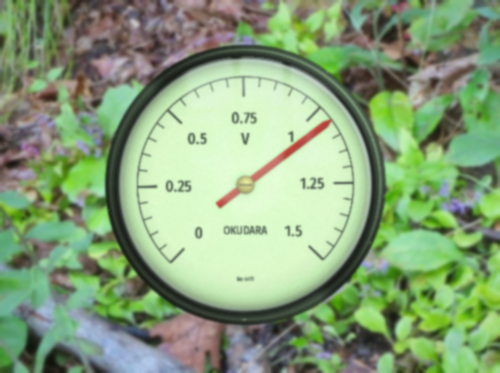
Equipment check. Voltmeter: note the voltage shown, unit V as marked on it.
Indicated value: 1.05 V
